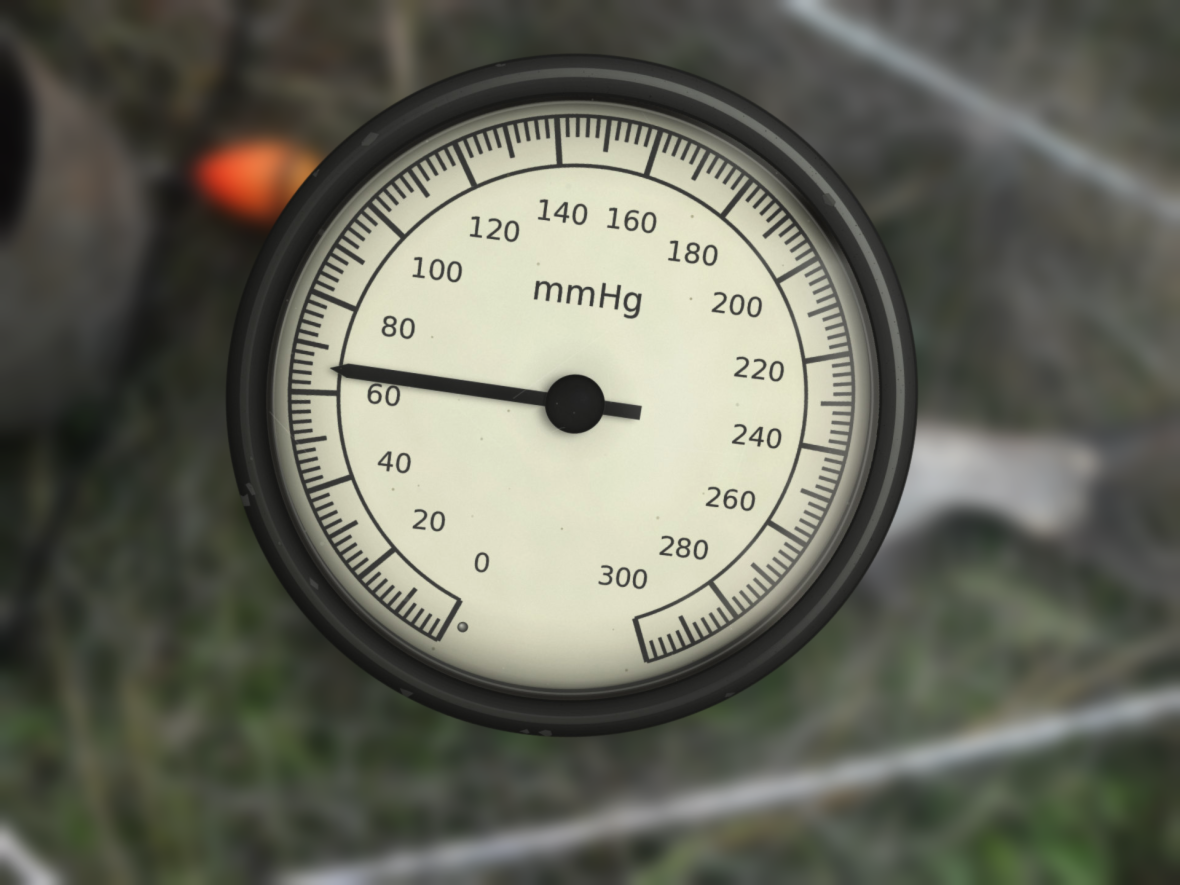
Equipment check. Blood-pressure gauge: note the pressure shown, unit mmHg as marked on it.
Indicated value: 66 mmHg
